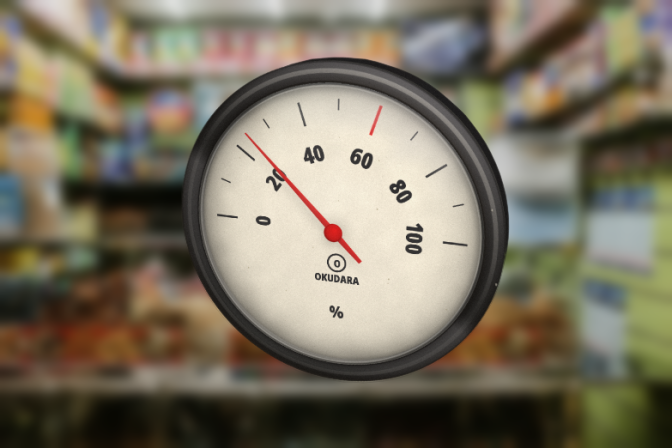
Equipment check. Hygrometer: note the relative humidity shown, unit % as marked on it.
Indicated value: 25 %
